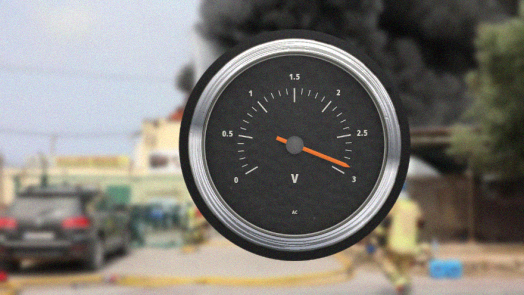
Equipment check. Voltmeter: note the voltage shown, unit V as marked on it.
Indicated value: 2.9 V
